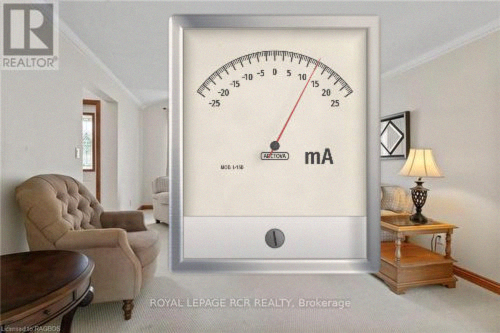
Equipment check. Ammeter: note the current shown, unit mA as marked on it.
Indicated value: 12.5 mA
